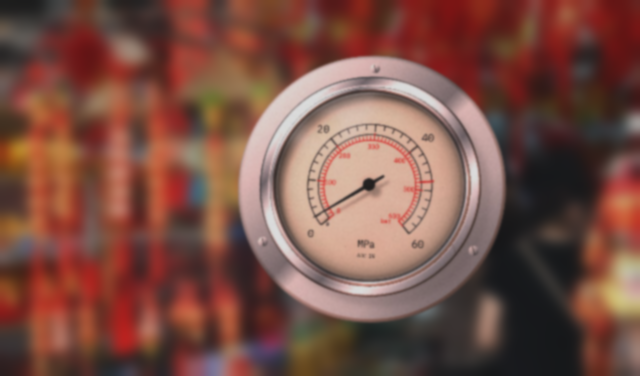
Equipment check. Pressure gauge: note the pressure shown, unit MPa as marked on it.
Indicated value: 2 MPa
